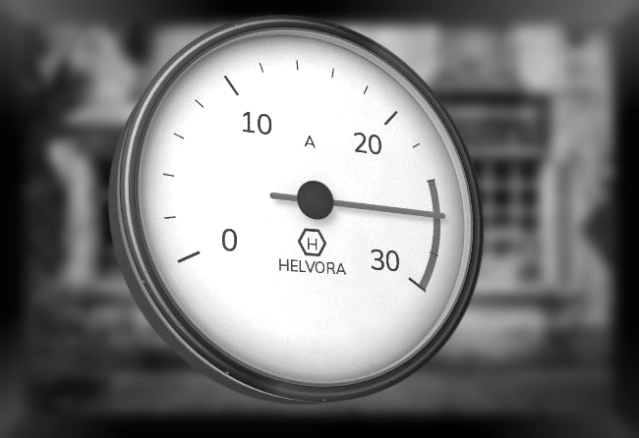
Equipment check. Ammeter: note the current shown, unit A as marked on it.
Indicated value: 26 A
